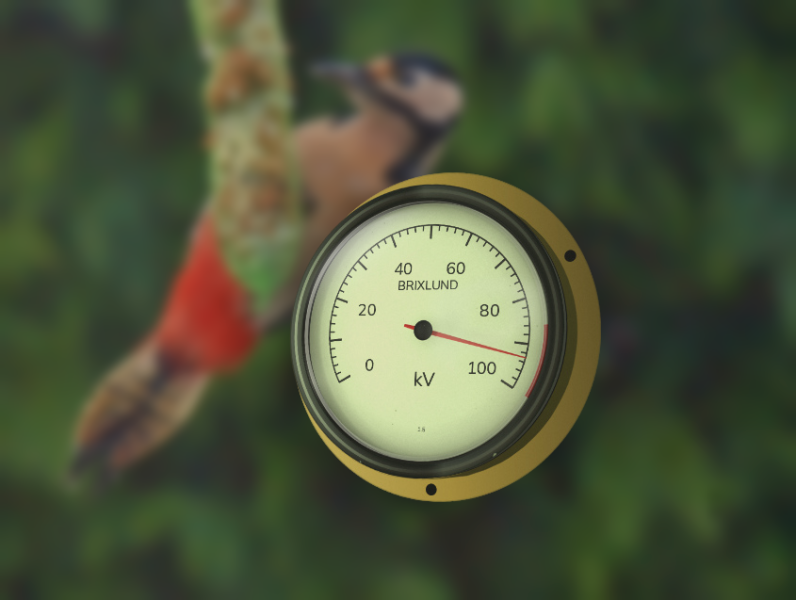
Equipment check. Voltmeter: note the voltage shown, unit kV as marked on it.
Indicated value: 93 kV
